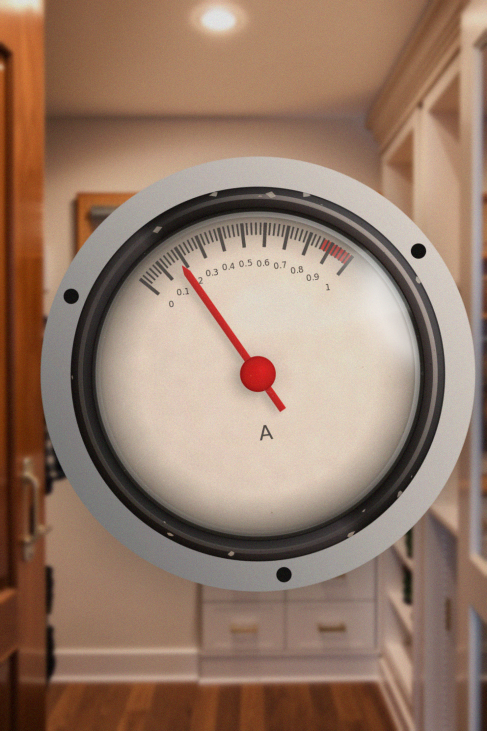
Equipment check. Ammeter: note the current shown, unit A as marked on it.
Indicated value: 0.18 A
